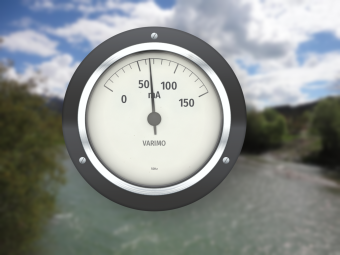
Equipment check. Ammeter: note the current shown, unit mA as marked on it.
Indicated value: 65 mA
